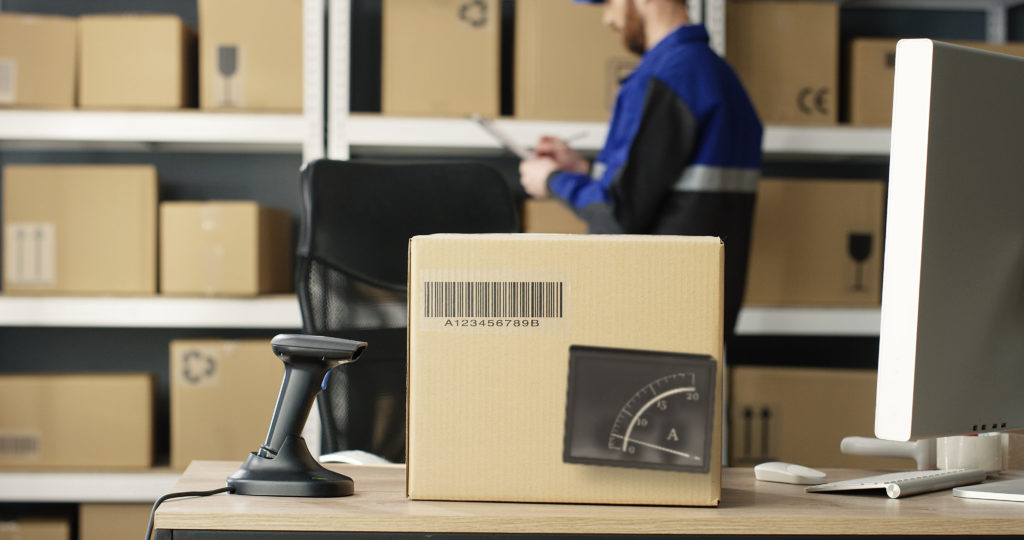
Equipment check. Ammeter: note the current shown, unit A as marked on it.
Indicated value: 5 A
